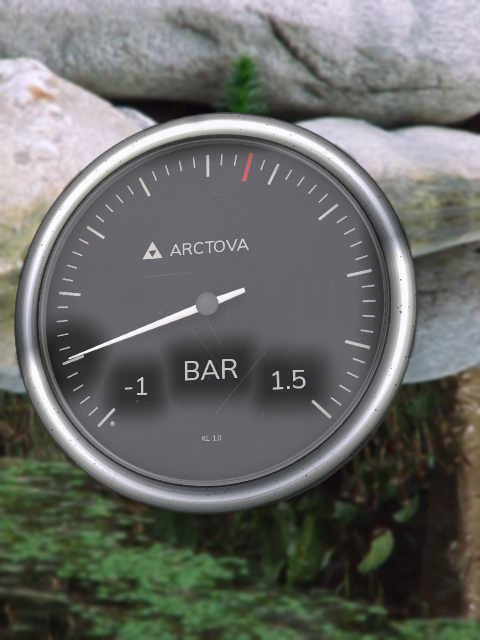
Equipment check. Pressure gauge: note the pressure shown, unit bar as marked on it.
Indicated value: -0.75 bar
